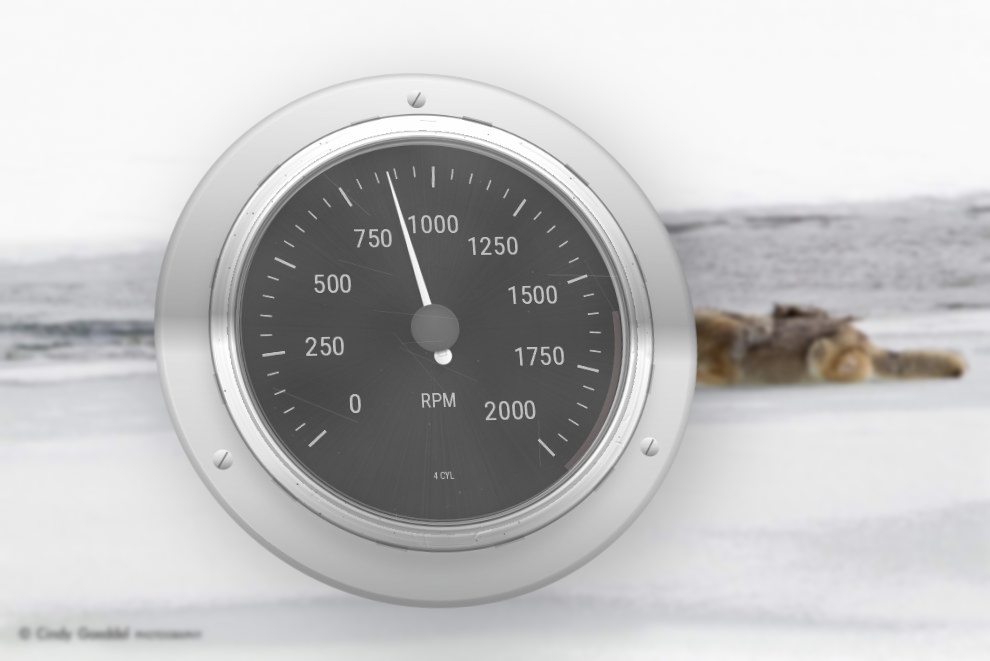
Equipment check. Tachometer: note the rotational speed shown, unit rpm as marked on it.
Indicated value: 875 rpm
